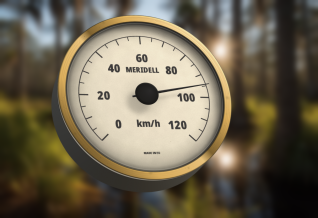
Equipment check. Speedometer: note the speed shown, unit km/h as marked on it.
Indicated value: 95 km/h
